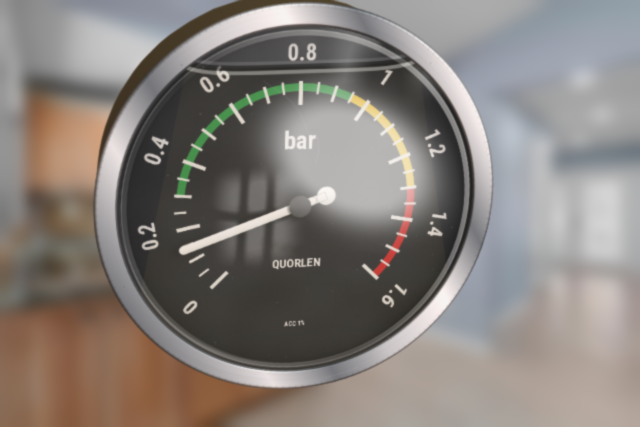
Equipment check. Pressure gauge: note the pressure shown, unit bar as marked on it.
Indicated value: 0.15 bar
